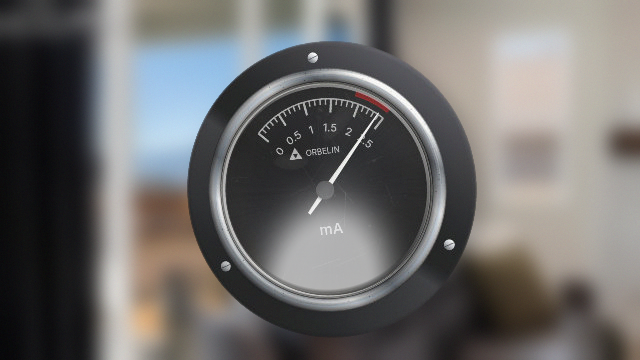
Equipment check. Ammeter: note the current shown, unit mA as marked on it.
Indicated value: 2.4 mA
